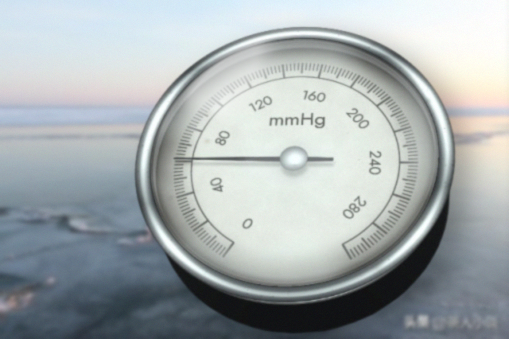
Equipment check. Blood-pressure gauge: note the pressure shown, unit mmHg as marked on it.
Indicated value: 60 mmHg
